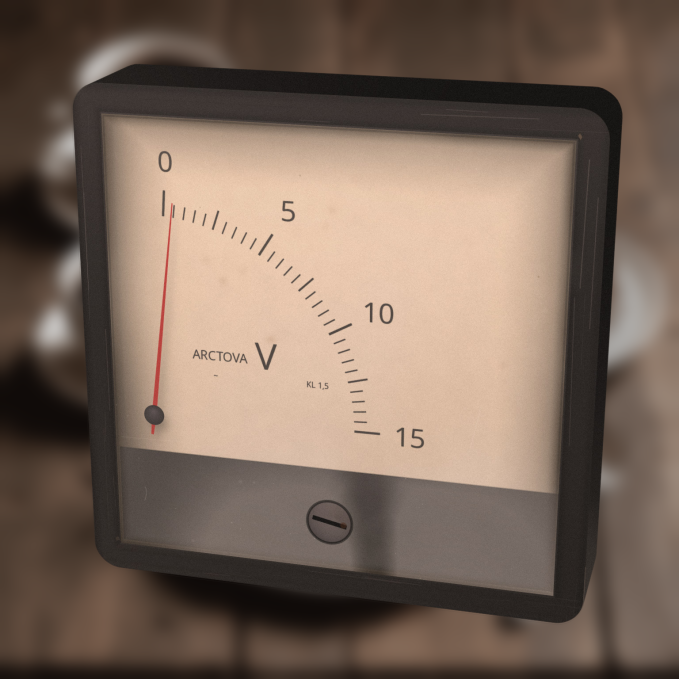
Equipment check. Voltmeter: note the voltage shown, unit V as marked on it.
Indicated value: 0.5 V
